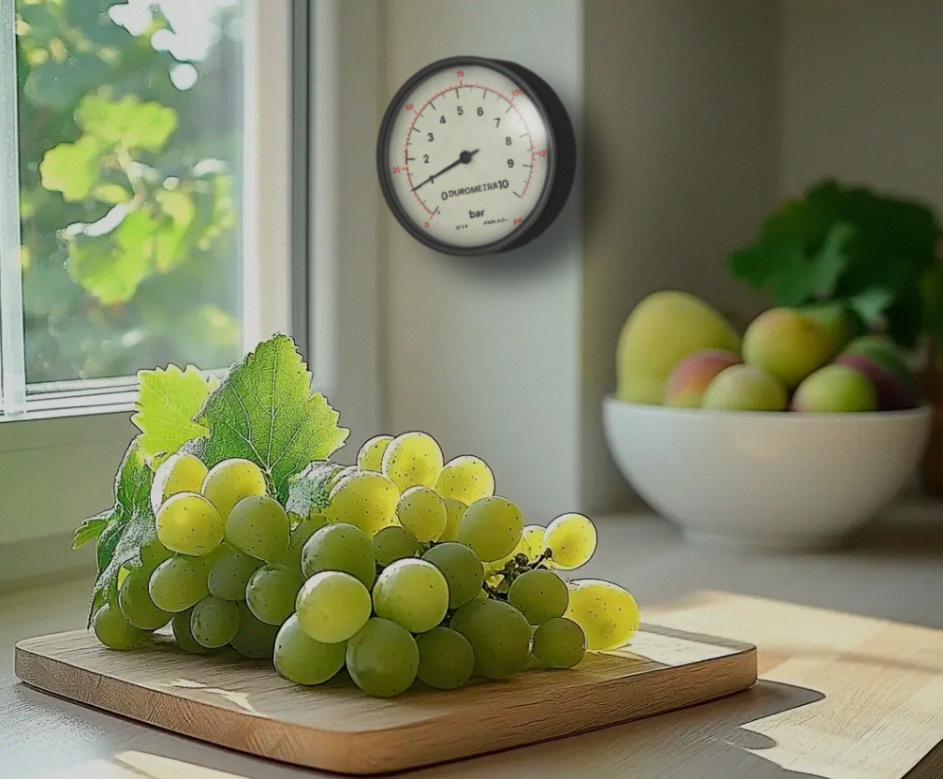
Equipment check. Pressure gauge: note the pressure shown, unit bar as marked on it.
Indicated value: 1 bar
